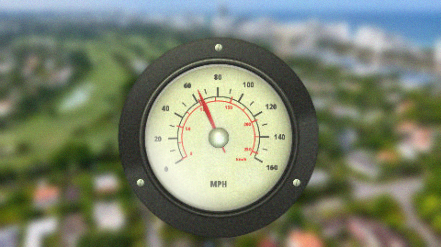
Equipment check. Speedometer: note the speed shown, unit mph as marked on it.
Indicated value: 65 mph
